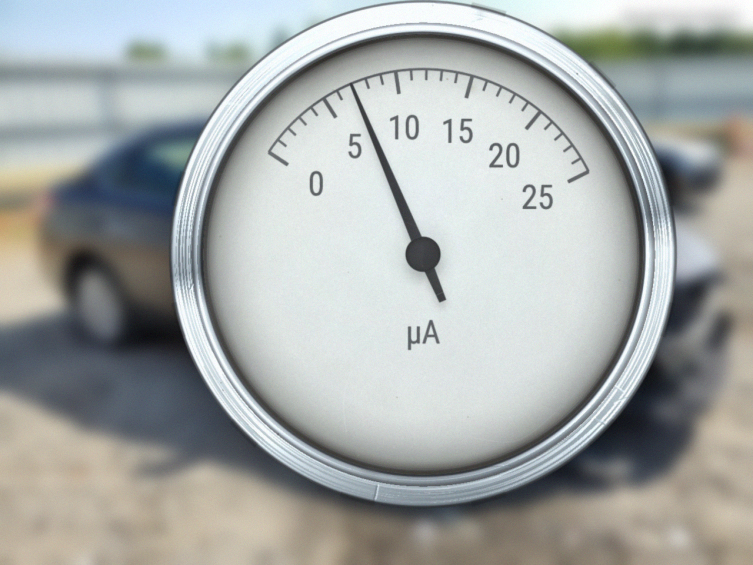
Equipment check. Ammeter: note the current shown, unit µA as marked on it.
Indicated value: 7 µA
